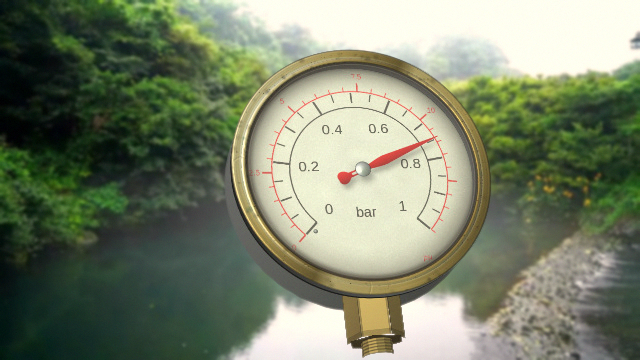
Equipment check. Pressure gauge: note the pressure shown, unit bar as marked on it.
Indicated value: 0.75 bar
